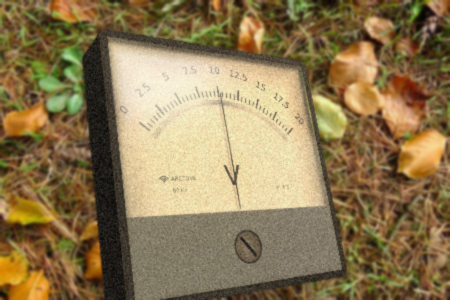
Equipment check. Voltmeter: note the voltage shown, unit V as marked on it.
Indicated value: 10 V
